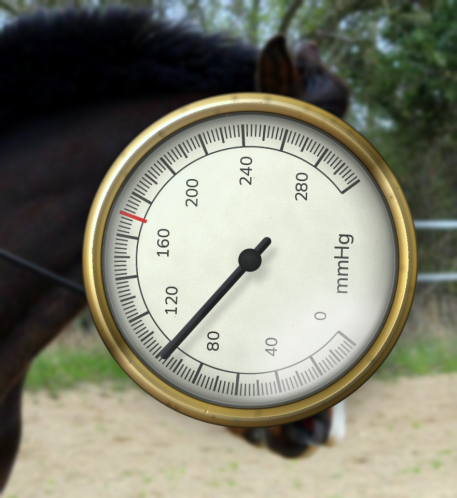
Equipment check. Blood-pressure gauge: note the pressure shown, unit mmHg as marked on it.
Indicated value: 98 mmHg
